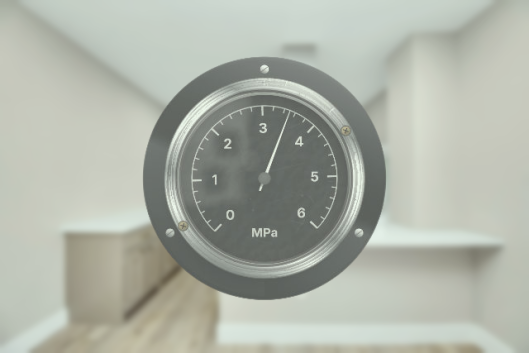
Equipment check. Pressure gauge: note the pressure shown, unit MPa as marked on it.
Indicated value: 3.5 MPa
